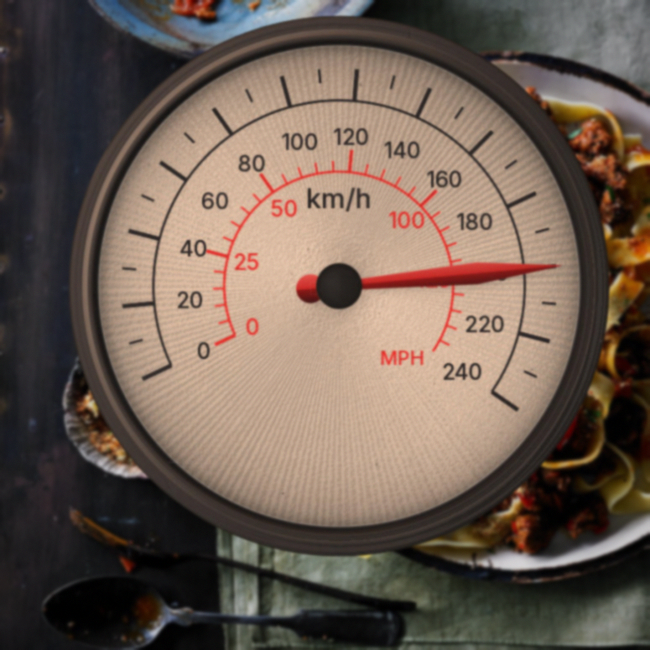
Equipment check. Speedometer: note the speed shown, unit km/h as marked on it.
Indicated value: 200 km/h
